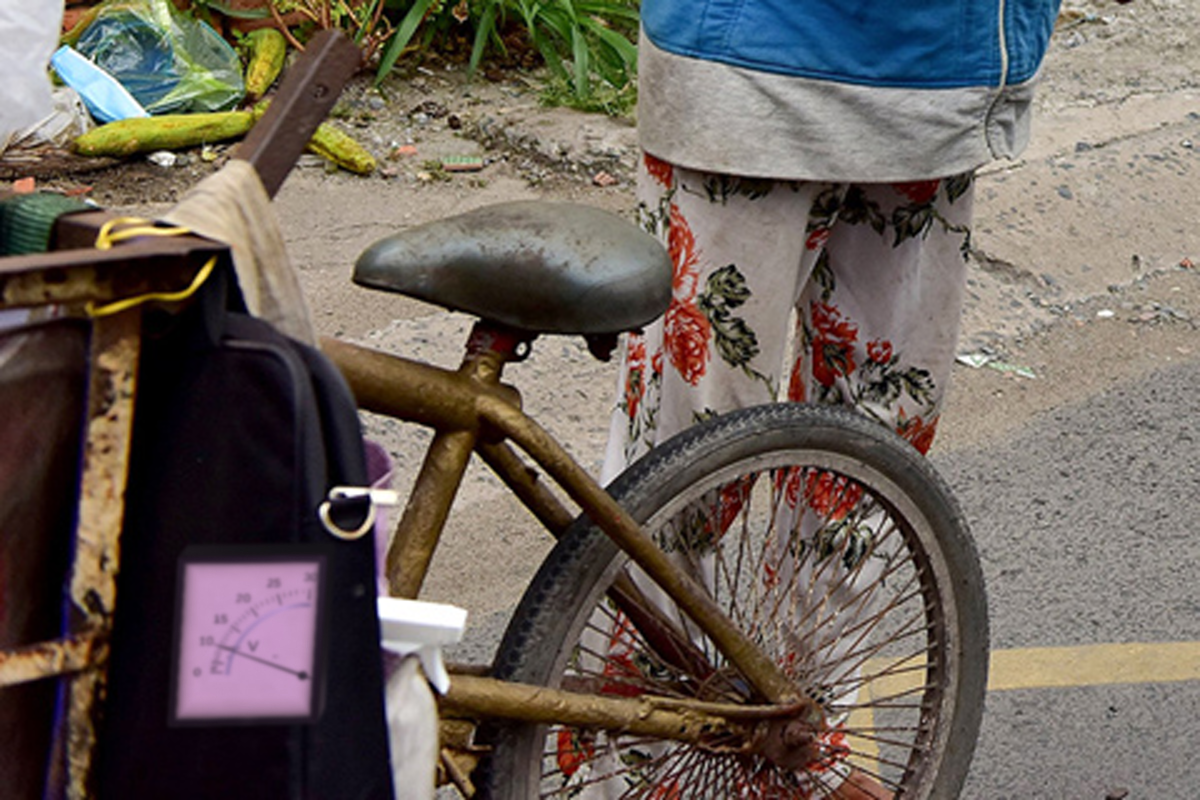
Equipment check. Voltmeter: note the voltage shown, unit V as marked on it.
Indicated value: 10 V
